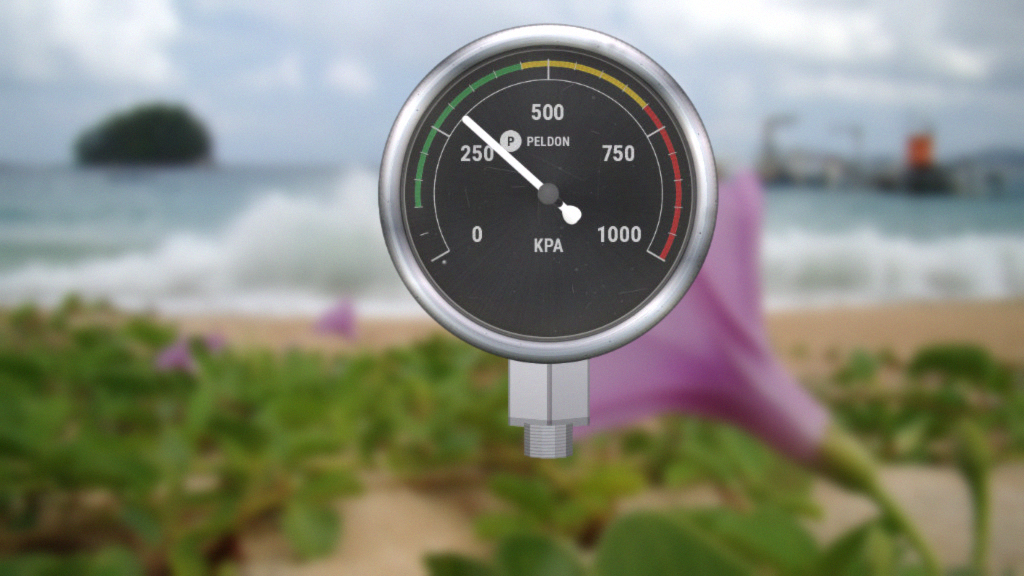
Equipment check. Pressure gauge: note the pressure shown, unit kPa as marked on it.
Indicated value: 300 kPa
